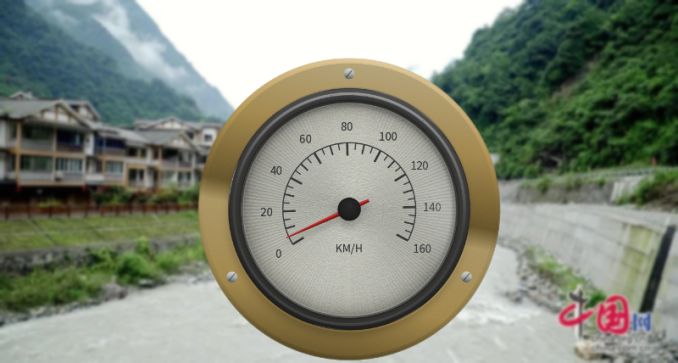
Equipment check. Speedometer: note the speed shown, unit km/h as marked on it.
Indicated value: 5 km/h
